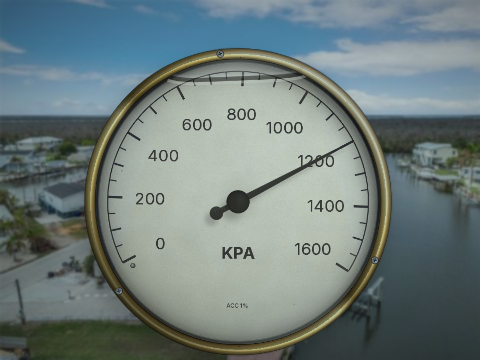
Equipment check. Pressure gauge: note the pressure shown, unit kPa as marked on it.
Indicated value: 1200 kPa
